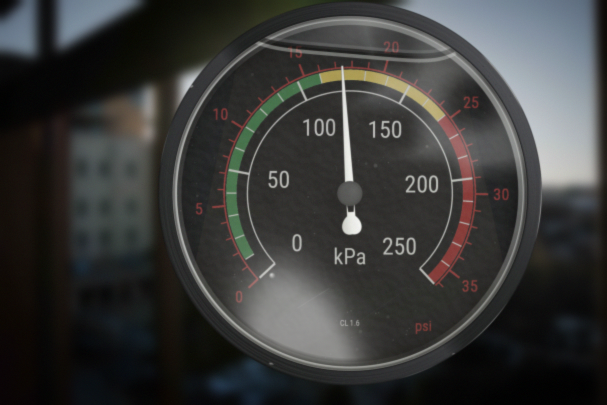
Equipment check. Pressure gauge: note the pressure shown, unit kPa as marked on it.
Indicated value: 120 kPa
